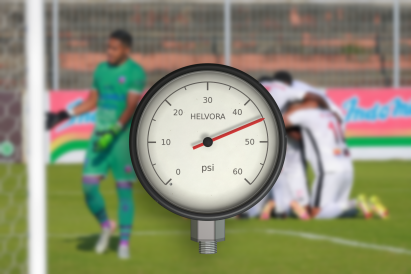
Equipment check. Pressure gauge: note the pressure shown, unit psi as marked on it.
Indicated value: 45 psi
